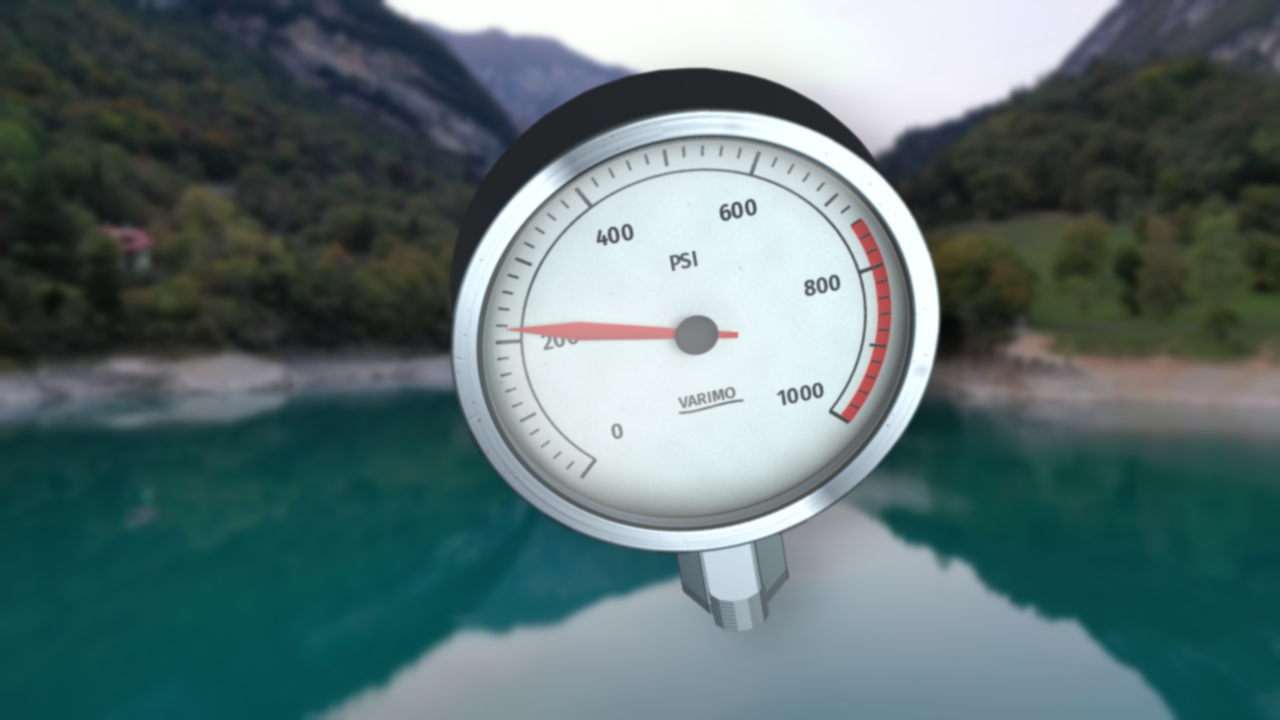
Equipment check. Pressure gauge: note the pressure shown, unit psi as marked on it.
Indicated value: 220 psi
